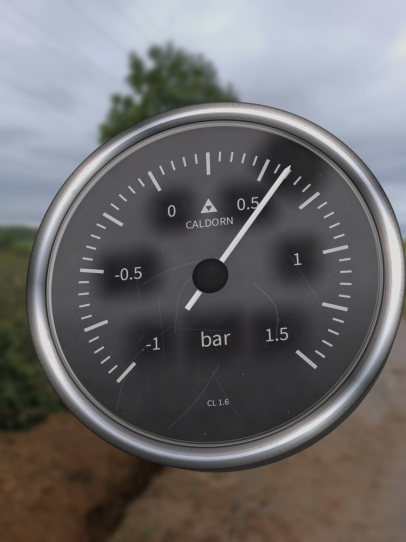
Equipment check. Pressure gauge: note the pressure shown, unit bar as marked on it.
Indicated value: 0.6 bar
